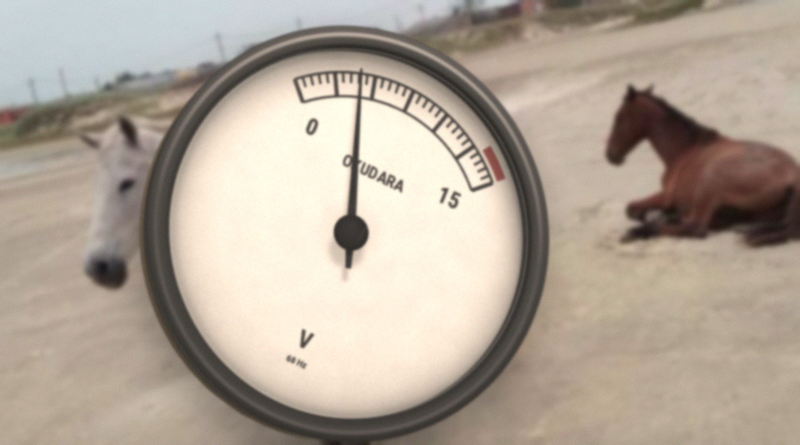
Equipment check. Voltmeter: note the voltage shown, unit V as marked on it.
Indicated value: 4 V
